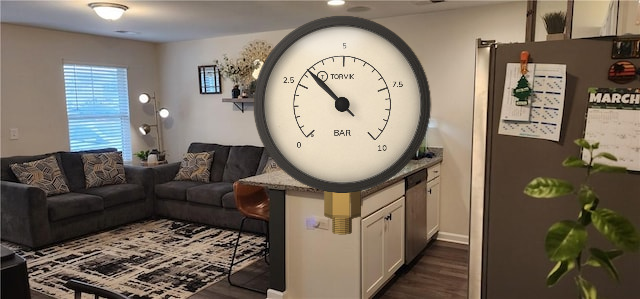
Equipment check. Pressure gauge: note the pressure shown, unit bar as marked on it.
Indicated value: 3.25 bar
